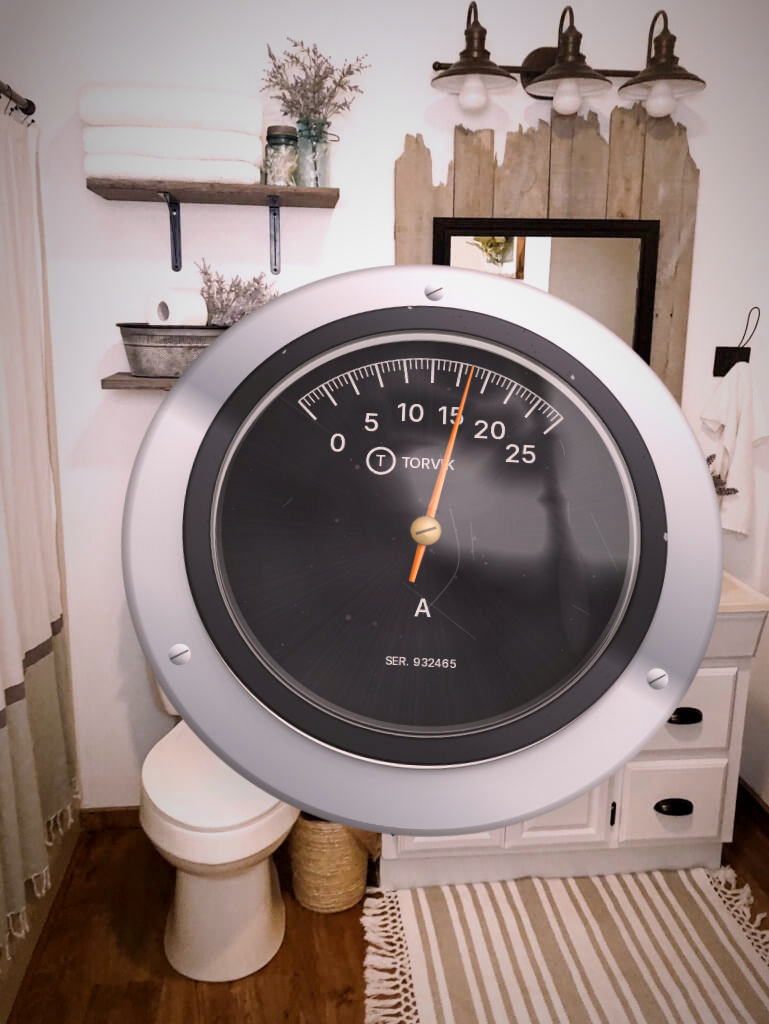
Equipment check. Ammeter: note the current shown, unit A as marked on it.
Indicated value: 16 A
